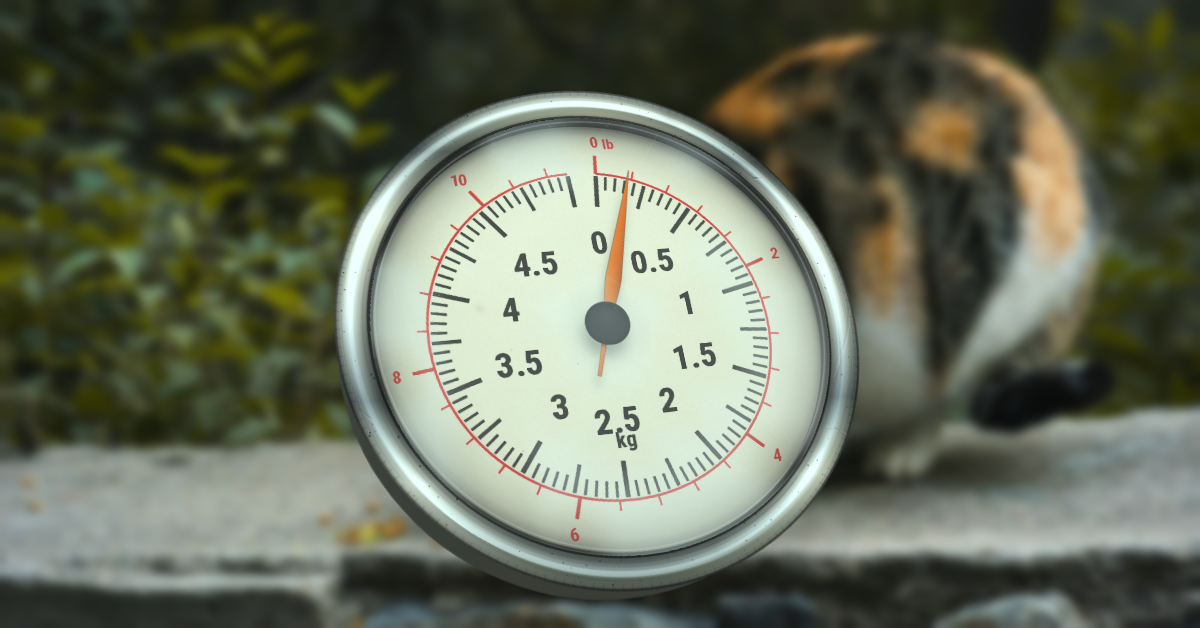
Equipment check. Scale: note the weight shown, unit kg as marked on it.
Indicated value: 0.15 kg
